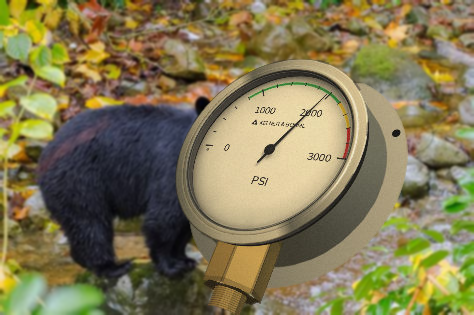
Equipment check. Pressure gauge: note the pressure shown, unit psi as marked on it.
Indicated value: 2000 psi
